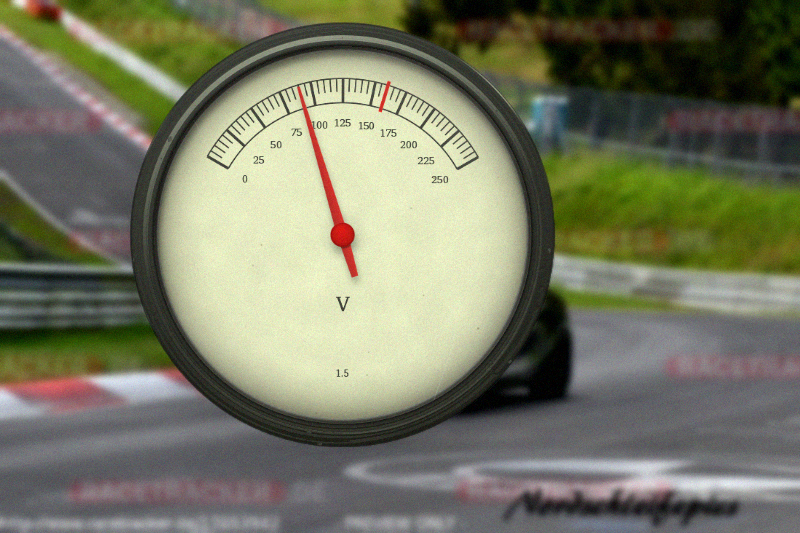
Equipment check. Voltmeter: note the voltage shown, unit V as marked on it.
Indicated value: 90 V
